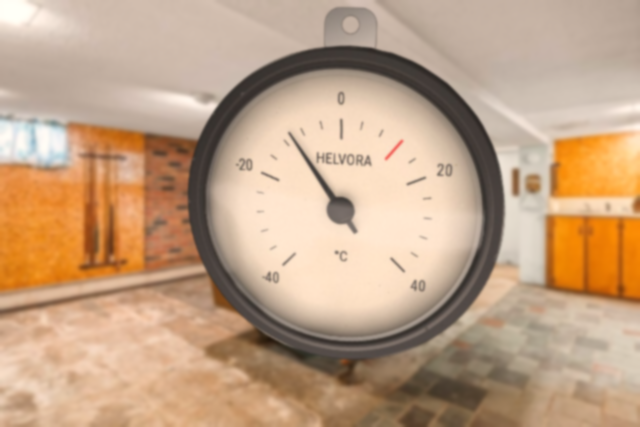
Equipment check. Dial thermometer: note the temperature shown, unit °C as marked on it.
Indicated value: -10 °C
